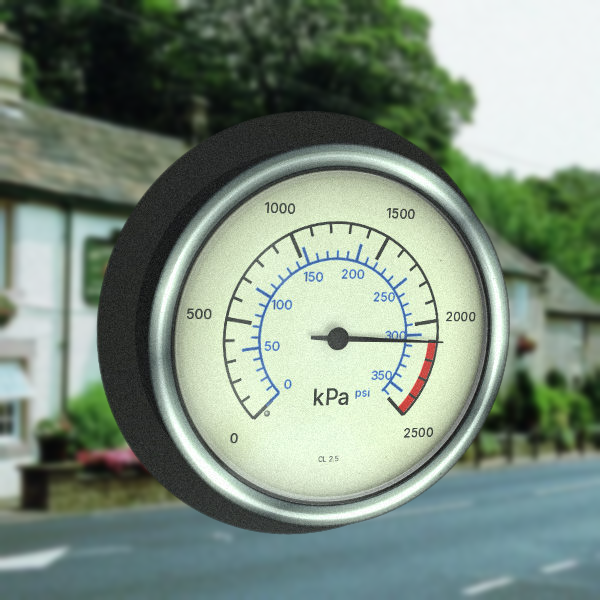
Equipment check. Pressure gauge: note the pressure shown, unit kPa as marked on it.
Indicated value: 2100 kPa
